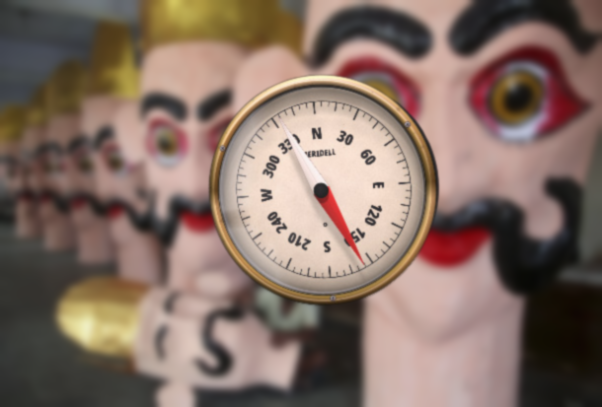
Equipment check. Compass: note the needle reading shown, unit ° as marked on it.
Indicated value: 155 °
